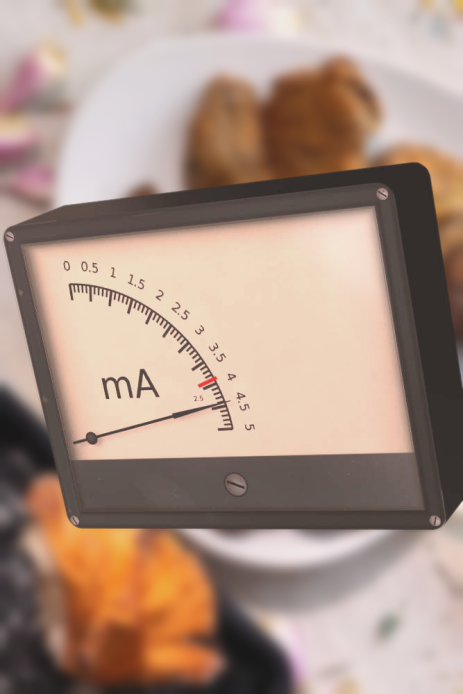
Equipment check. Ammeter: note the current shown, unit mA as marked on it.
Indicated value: 4.4 mA
